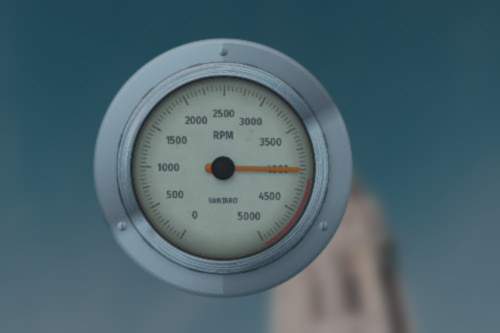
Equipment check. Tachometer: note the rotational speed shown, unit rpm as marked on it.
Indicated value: 4000 rpm
